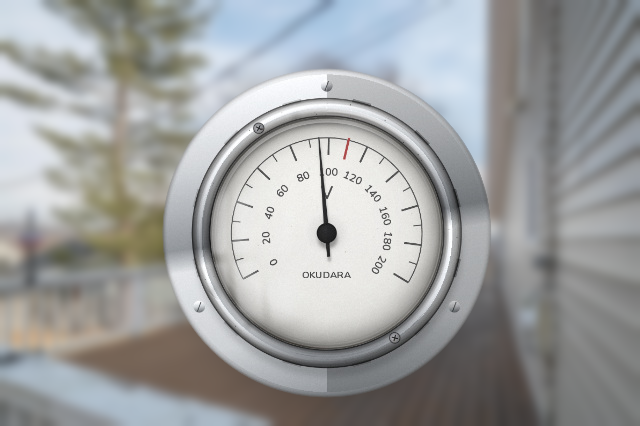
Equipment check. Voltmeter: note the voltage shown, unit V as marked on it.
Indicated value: 95 V
